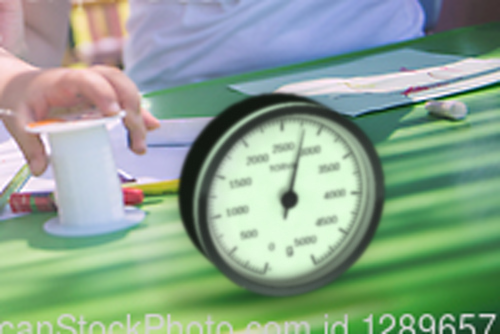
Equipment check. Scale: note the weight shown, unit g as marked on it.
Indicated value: 2750 g
